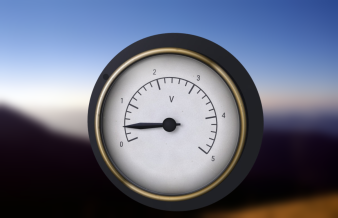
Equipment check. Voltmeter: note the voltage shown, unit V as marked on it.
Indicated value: 0.4 V
